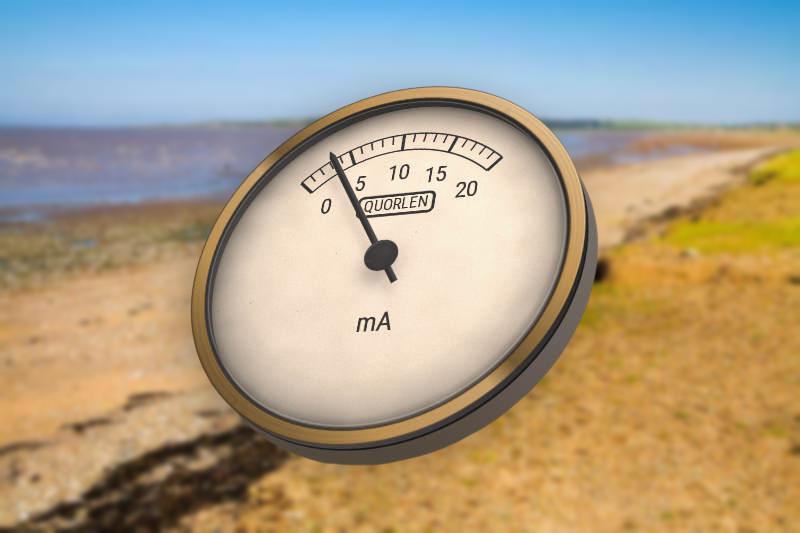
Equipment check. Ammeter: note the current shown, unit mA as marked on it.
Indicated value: 3.5 mA
